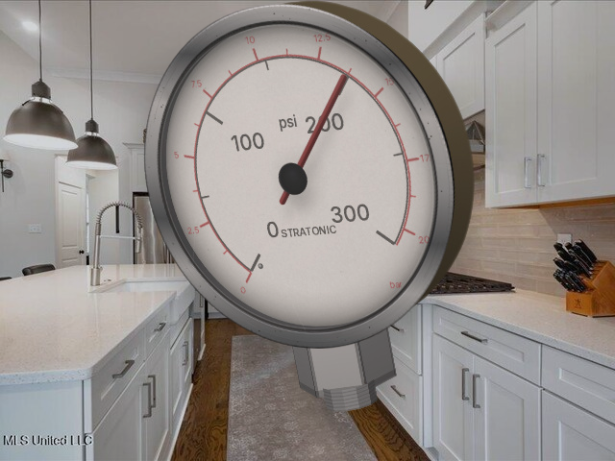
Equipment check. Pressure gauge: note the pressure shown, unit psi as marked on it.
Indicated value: 200 psi
